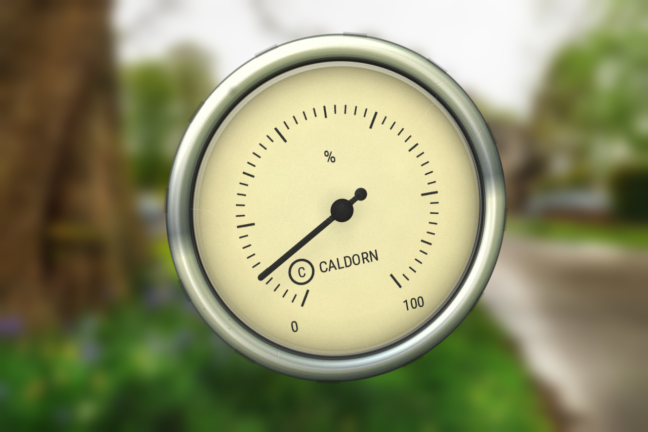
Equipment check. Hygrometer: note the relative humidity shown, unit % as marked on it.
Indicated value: 10 %
